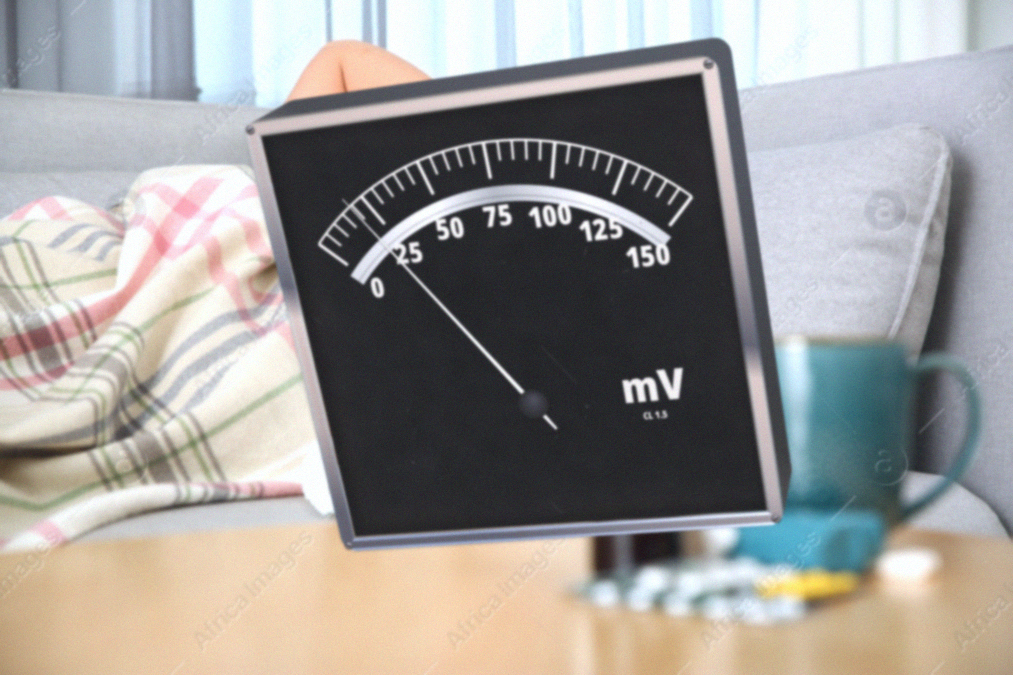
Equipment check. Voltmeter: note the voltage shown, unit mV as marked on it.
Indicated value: 20 mV
